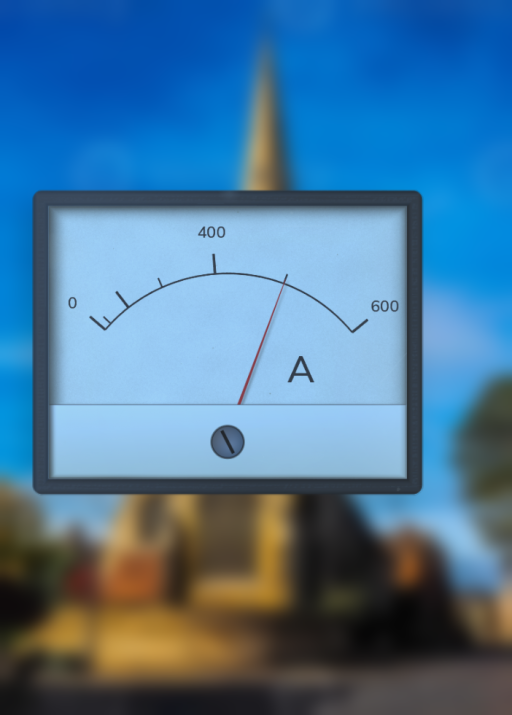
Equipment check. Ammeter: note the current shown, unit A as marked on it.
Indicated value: 500 A
